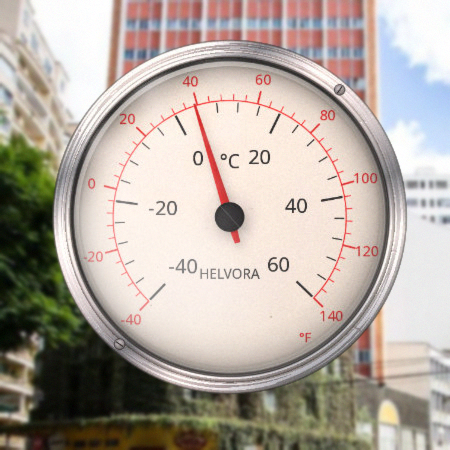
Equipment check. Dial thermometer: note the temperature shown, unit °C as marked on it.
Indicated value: 4 °C
